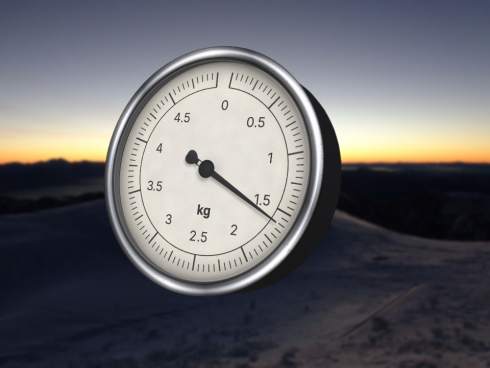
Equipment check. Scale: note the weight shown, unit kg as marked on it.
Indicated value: 1.6 kg
